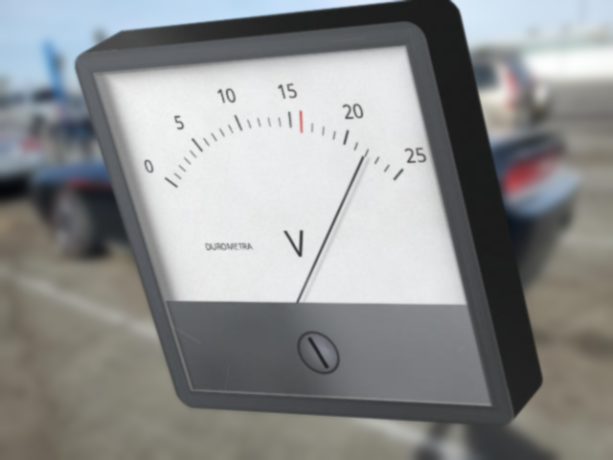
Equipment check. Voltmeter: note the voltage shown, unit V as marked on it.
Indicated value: 22 V
